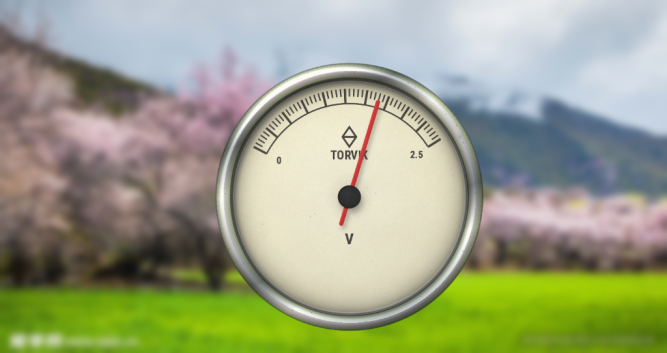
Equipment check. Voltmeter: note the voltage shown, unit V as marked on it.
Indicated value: 1.65 V
